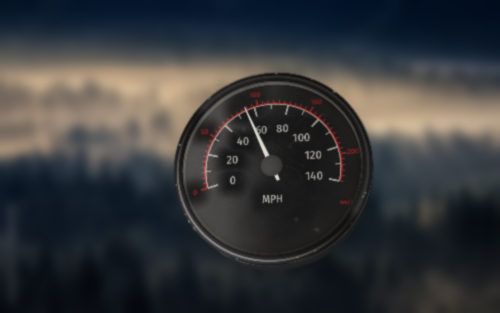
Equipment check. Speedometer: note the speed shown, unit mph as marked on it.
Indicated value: 55 mph
